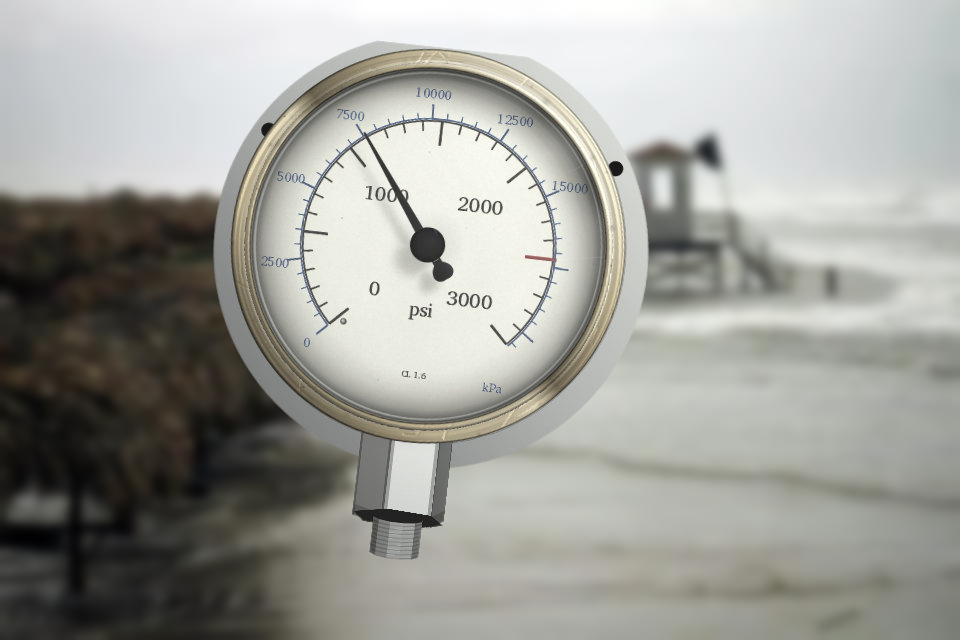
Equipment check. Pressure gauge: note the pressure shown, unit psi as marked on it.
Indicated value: 1100 psi
